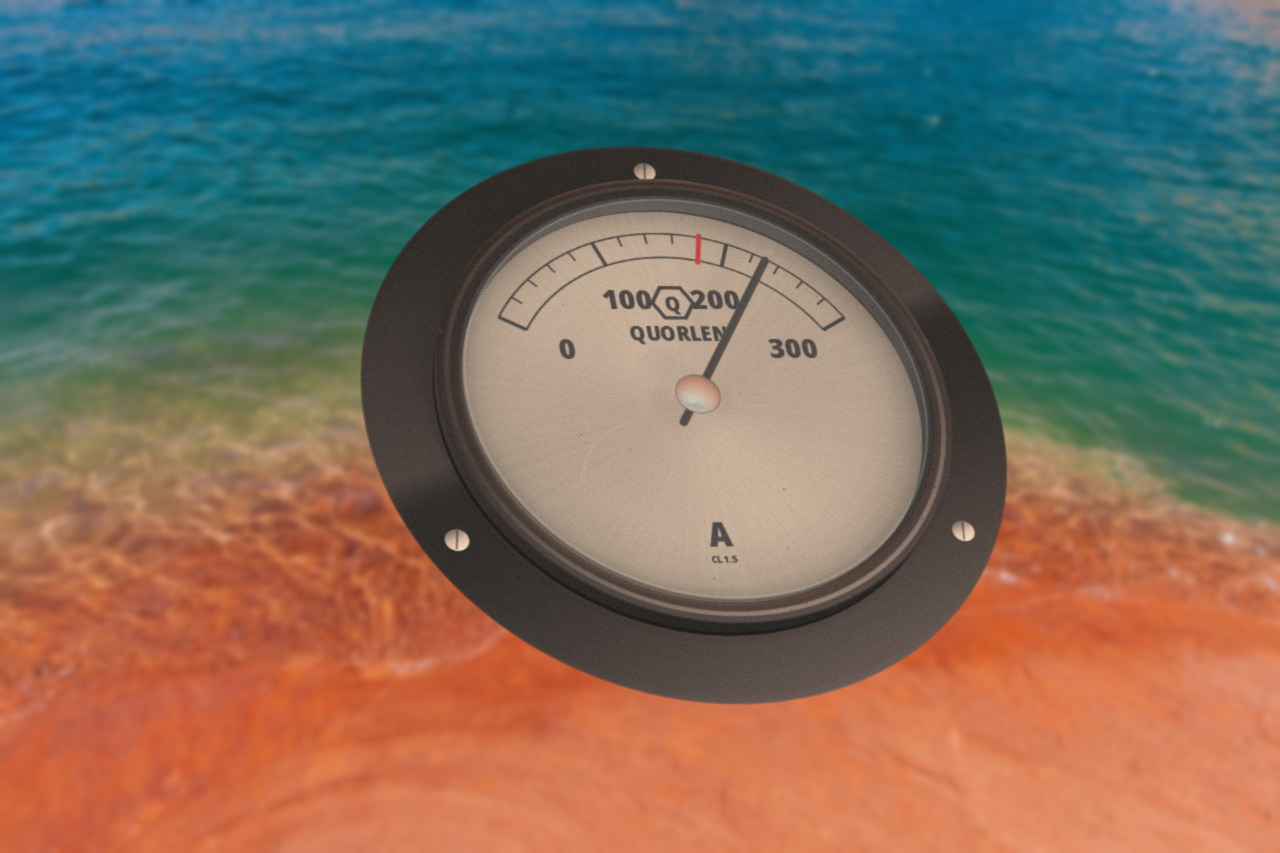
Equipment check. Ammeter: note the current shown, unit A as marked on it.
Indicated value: 230 A
